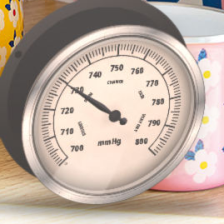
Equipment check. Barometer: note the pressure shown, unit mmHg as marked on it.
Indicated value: 730 mmHg
